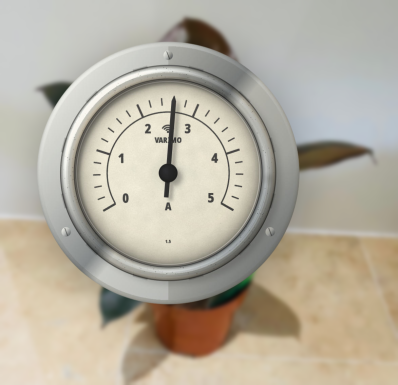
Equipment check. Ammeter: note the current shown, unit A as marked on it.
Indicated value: 2.6 A
